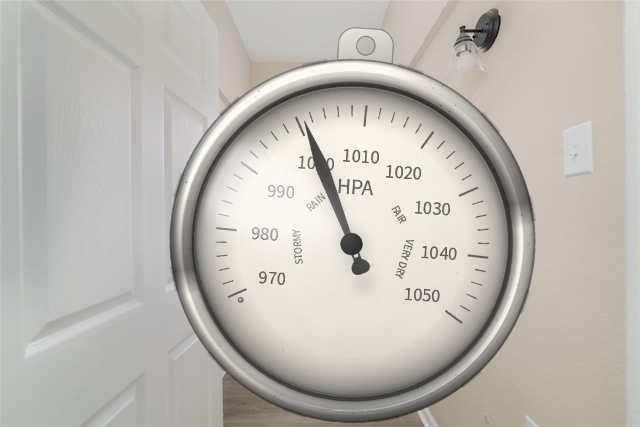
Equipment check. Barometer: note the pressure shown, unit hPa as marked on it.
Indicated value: 1001 hPa
